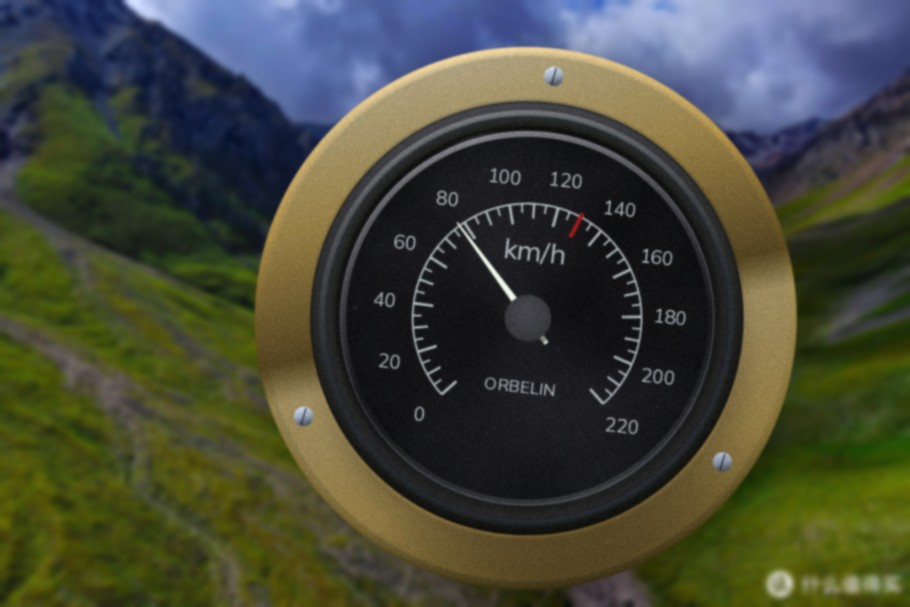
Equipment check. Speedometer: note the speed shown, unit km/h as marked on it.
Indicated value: 77.5 km/h
